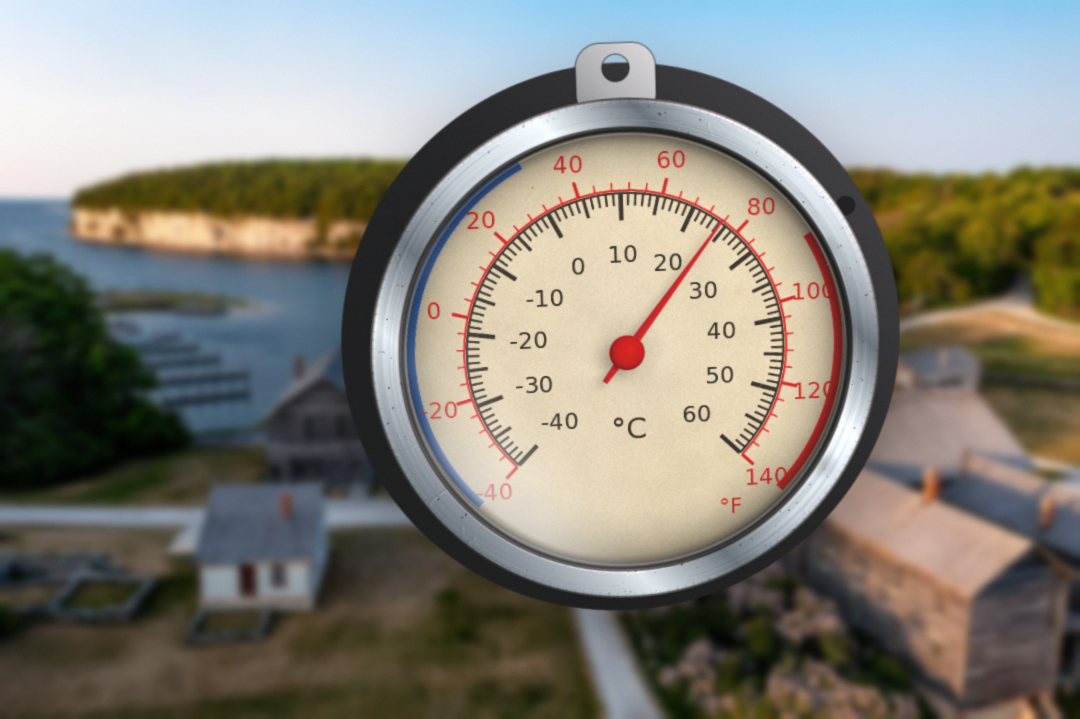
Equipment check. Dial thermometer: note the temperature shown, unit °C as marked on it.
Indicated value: 24 °C
